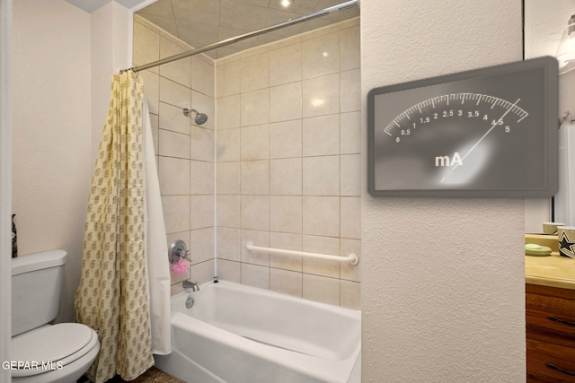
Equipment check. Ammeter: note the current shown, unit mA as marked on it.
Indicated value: 4.5 mA
